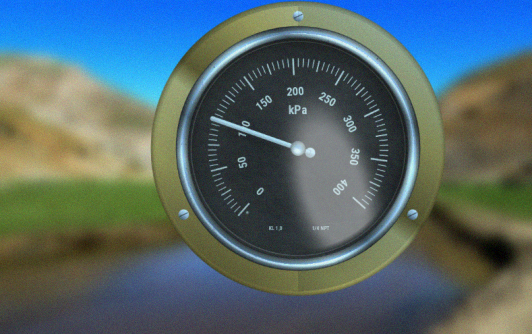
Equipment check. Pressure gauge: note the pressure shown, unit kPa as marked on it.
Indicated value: 100 kPa
